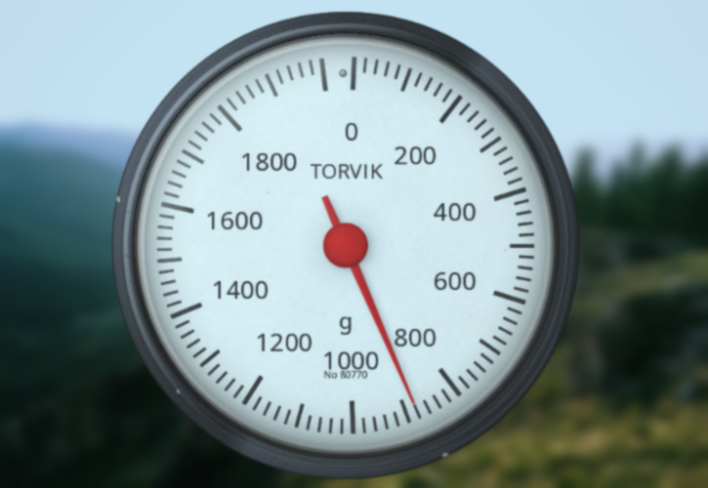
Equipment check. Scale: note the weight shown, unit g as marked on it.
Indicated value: 880 g
